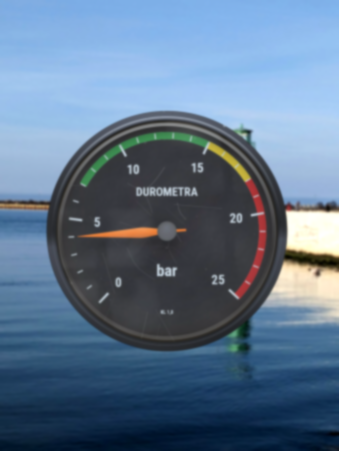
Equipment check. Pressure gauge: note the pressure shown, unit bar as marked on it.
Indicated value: 4 bar
